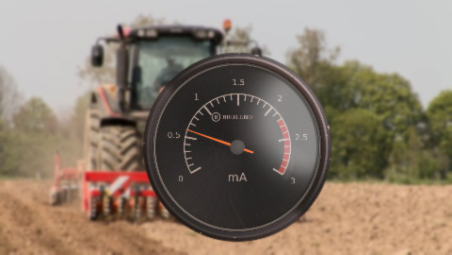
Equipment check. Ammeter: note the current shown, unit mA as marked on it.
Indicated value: 0.6 mA
